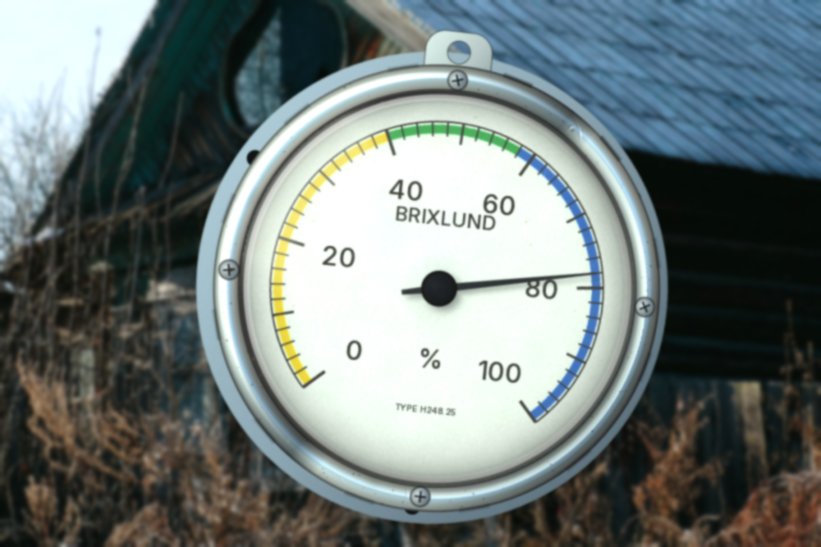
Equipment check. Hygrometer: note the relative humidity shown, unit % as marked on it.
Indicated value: 78 %
